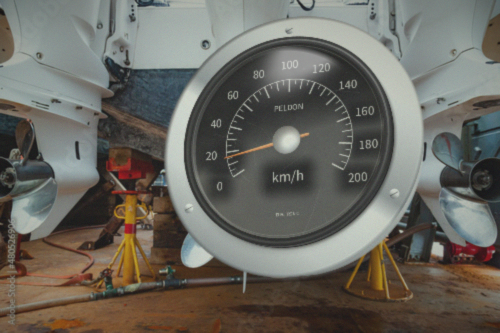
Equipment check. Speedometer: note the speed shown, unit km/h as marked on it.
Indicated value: 15 km/h
